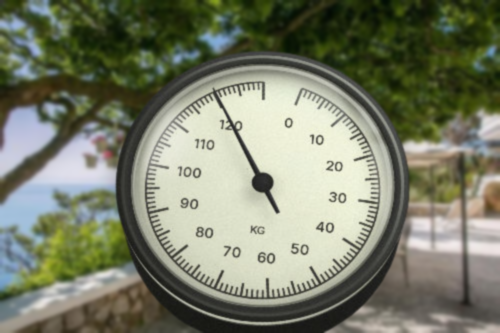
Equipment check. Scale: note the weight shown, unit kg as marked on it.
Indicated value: 120 kg
